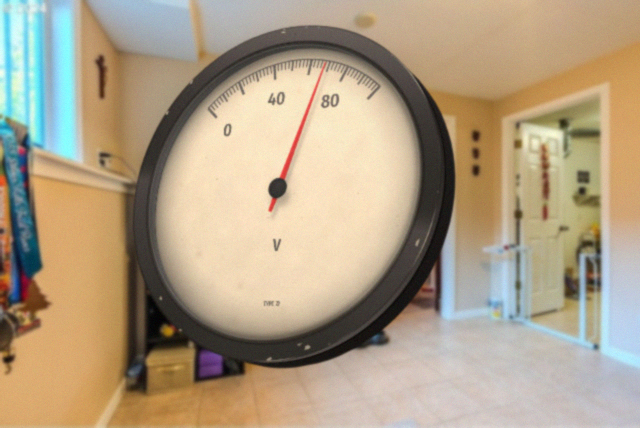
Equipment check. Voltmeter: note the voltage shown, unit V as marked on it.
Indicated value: 70 V
